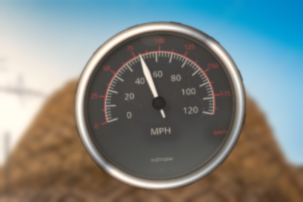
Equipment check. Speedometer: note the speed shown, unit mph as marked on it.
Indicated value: 50 mph
